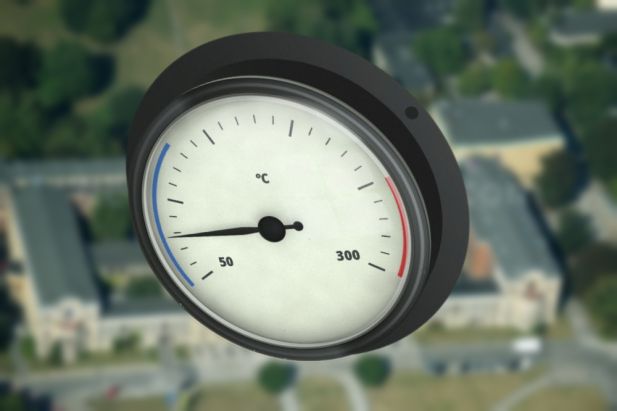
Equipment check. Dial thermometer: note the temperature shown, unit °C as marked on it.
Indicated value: 80 °C
